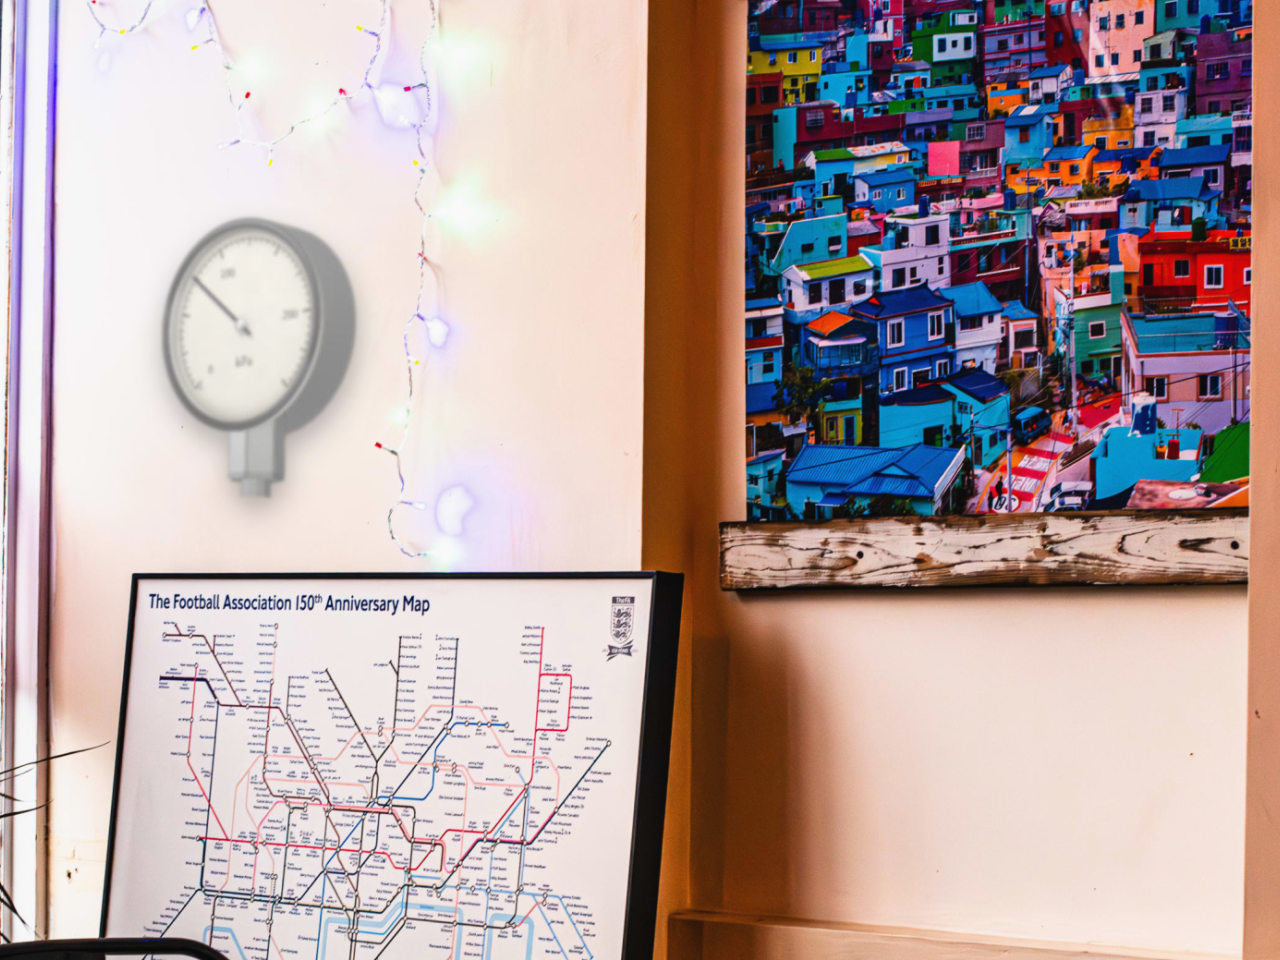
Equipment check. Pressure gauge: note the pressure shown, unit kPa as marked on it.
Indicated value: 75 kPa
